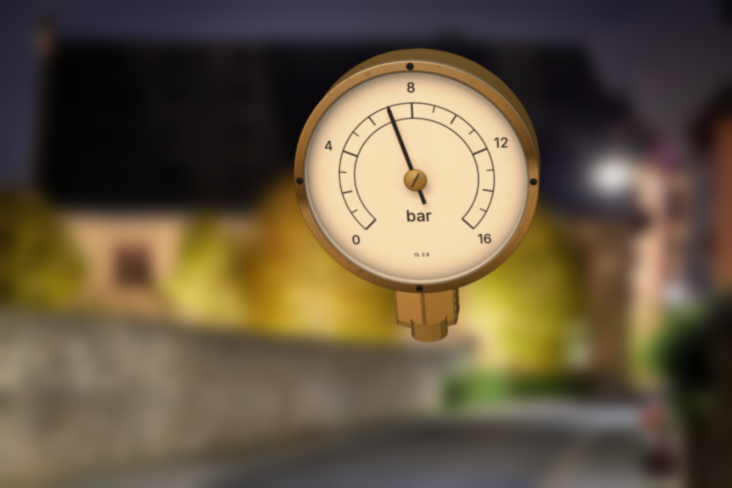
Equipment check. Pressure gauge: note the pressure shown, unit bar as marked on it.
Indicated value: 7 bar
